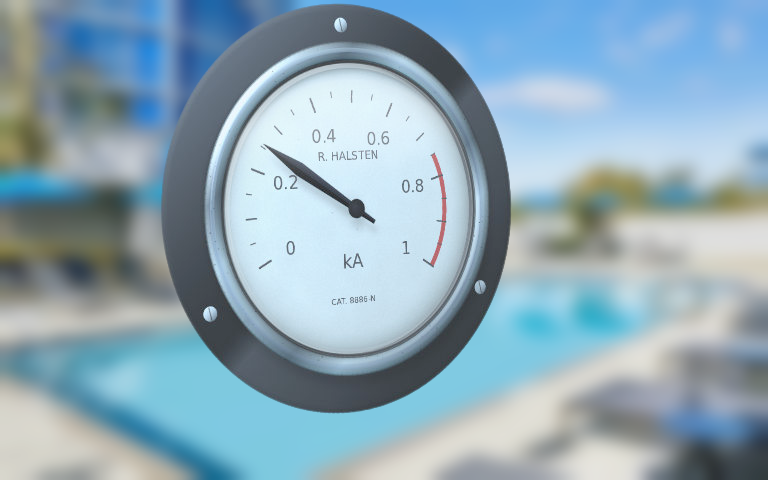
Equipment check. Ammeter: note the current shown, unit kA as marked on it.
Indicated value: 0.25 kA
